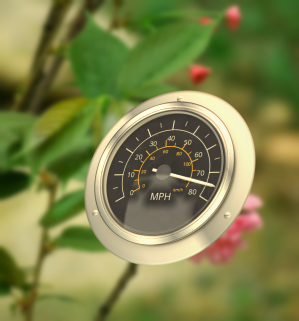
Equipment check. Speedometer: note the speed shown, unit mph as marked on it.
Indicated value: 75 mph
